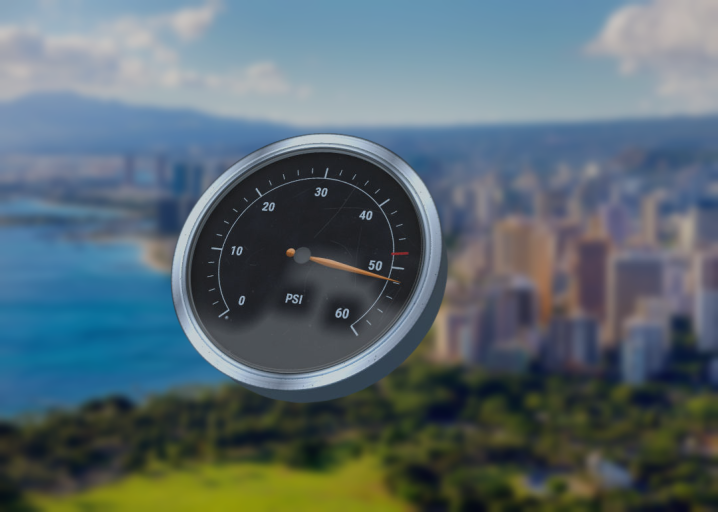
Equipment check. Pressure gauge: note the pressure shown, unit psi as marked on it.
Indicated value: 52 psi
